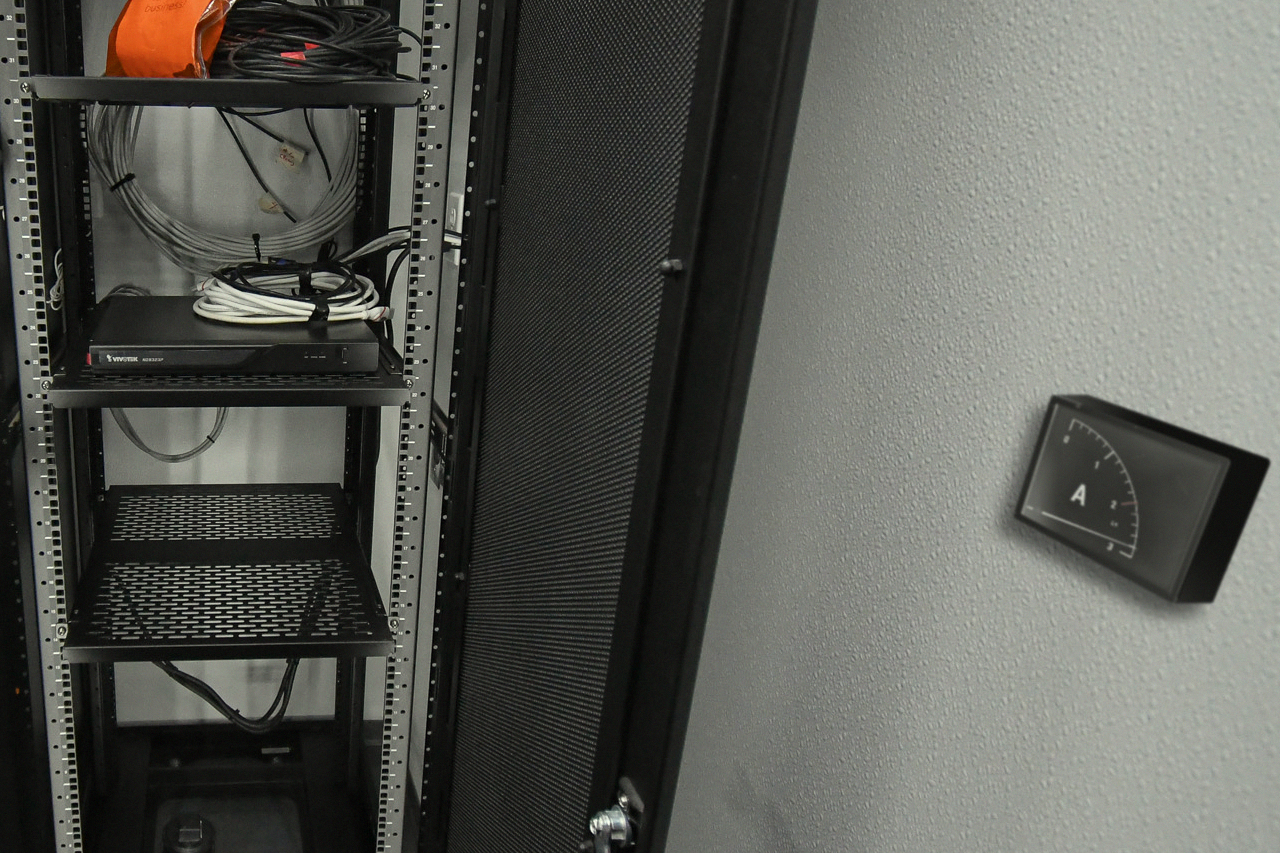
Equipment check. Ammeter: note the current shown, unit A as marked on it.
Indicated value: 2.8 A
